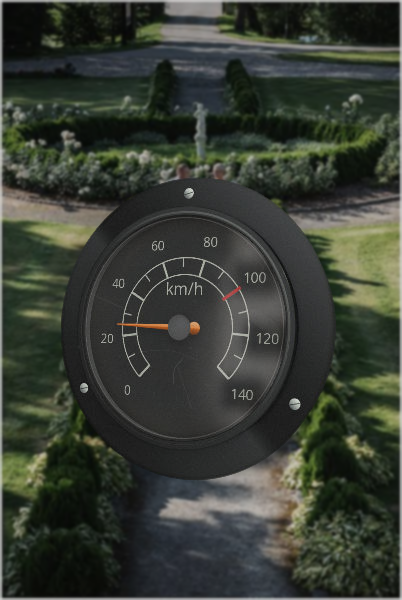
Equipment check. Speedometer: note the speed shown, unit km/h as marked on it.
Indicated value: 25 km/h
